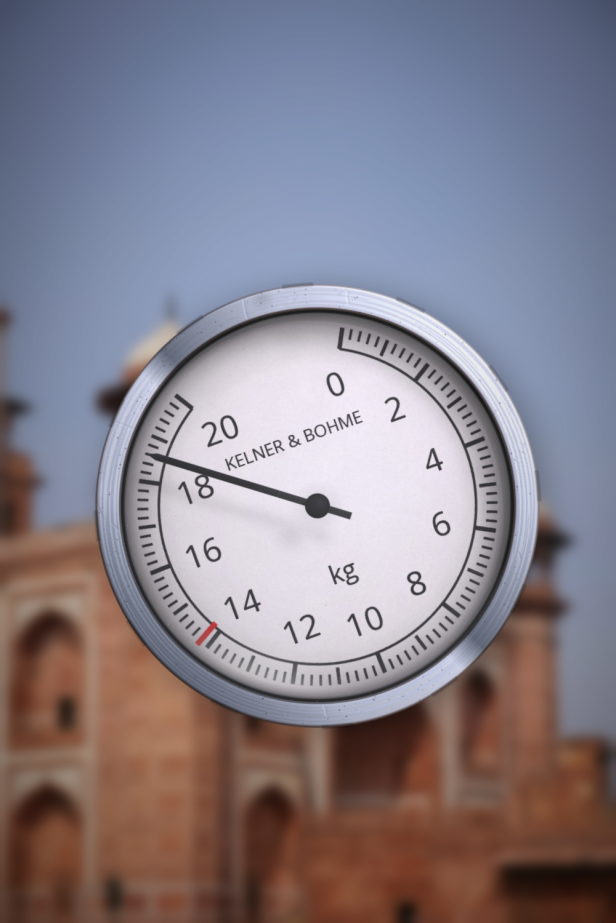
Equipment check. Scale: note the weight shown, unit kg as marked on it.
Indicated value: 18.6 kg
